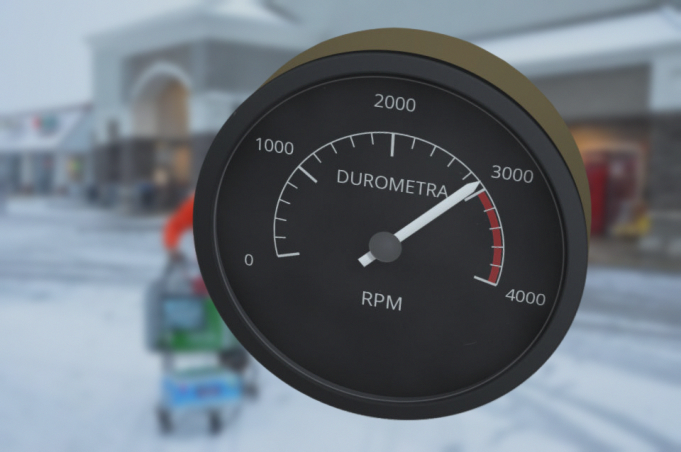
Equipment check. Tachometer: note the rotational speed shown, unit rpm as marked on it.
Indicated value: 2900 rpm
